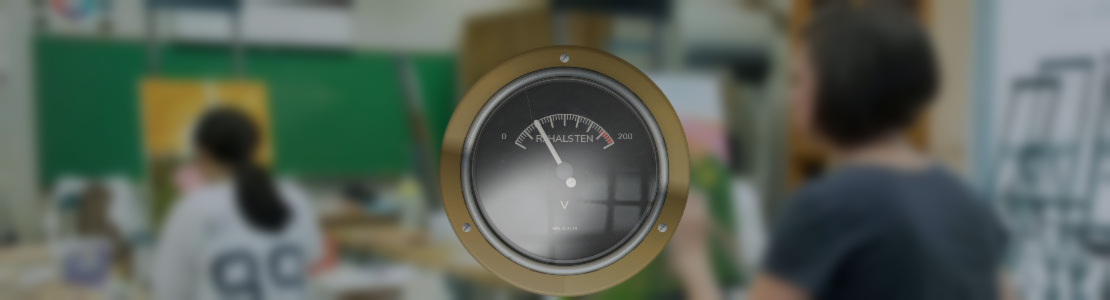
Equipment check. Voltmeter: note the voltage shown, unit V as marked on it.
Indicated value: 50 V
